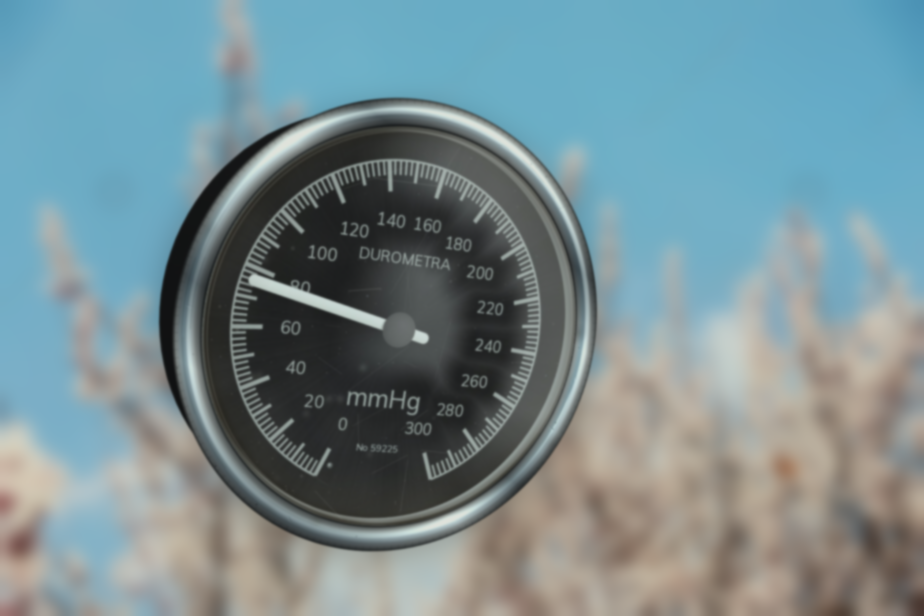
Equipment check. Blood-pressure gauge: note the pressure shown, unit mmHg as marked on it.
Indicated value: 76 mmHg
